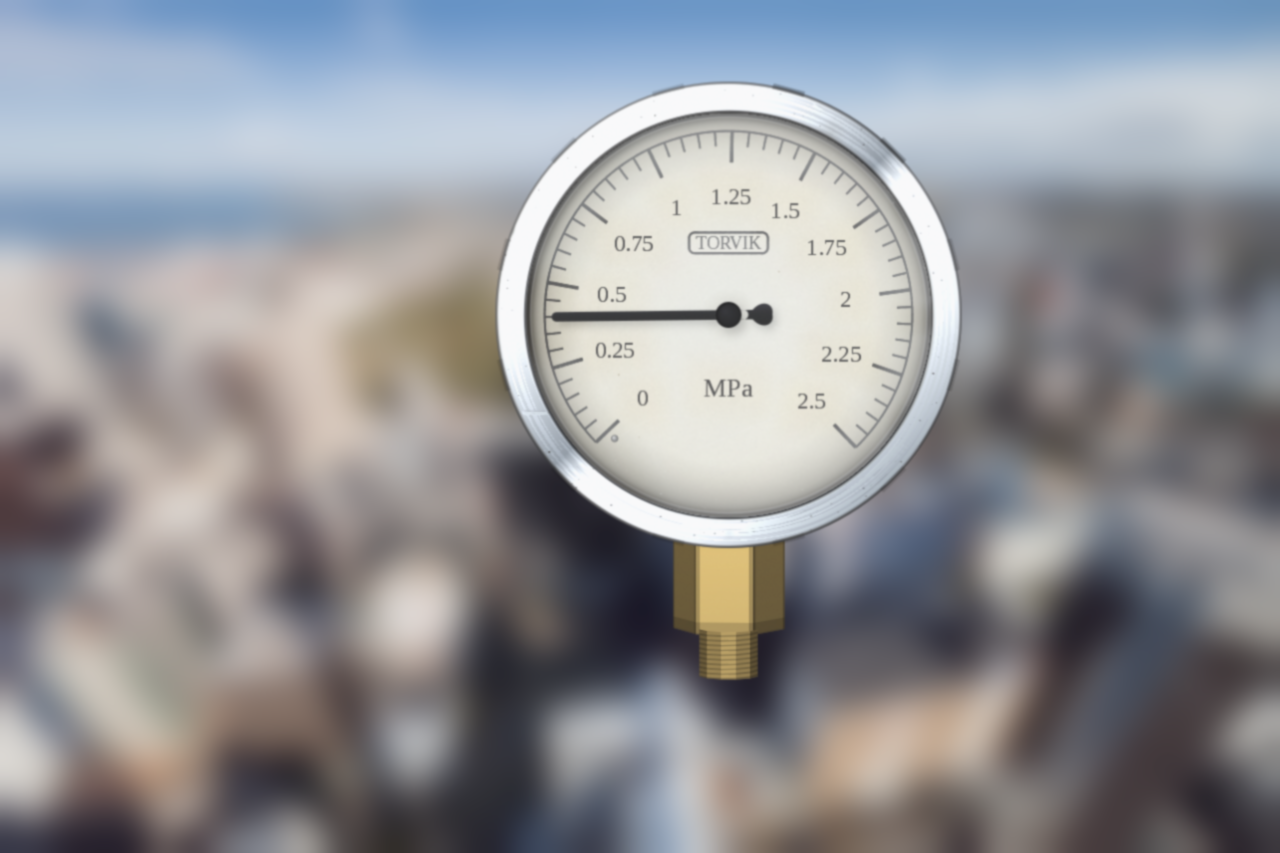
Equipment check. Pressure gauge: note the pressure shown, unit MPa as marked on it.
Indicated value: 0.4 MPa
